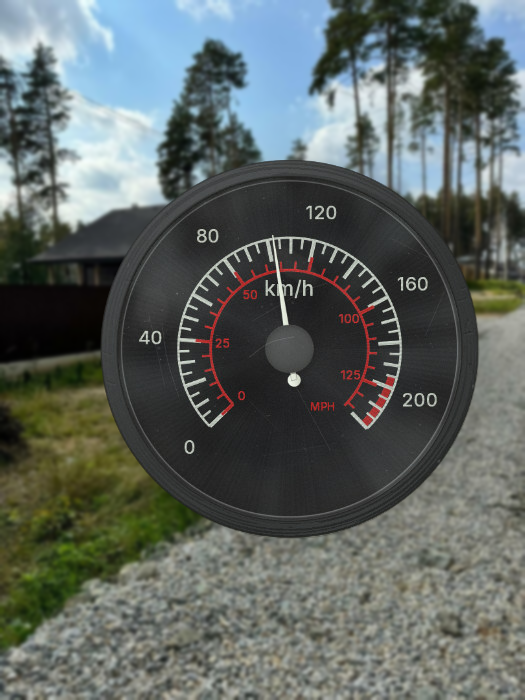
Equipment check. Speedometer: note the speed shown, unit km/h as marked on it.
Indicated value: 102.5 km/h
